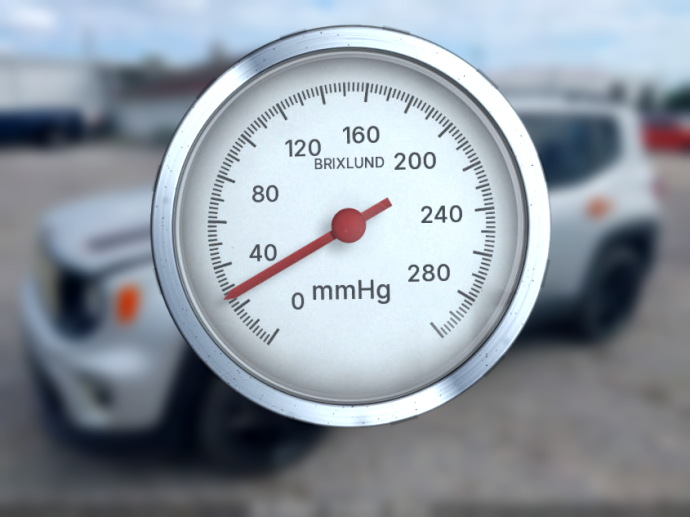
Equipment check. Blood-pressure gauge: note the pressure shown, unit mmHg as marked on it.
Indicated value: 26 mmHg
